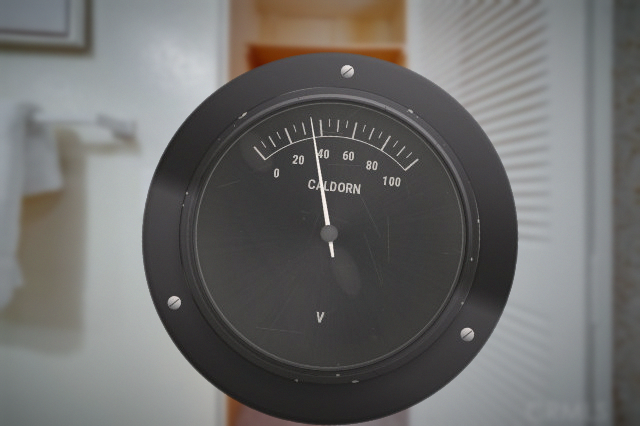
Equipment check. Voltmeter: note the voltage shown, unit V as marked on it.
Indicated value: 35 V
